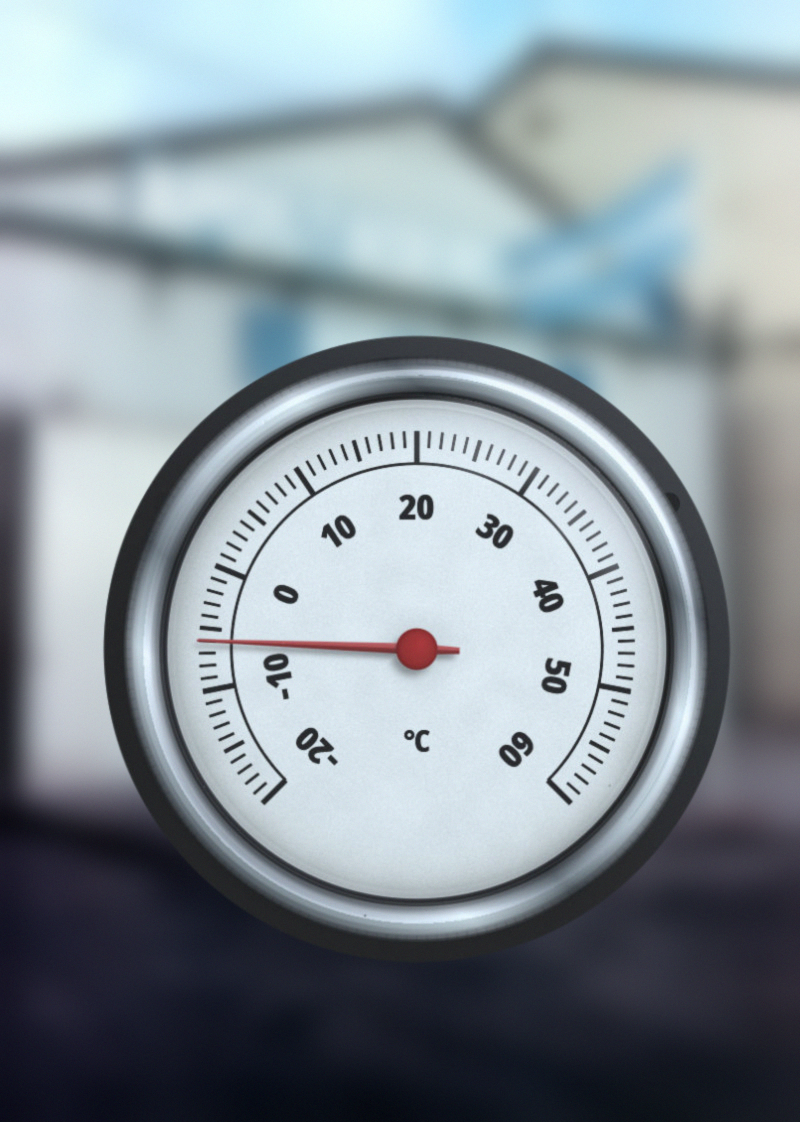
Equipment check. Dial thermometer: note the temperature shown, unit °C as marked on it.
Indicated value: -6 °C
